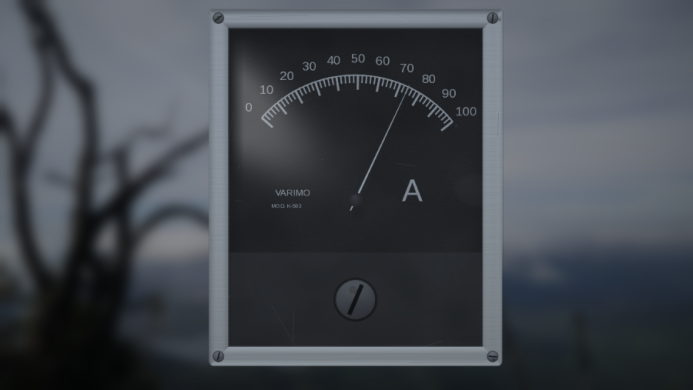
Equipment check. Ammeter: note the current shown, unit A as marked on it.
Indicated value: 74 A
